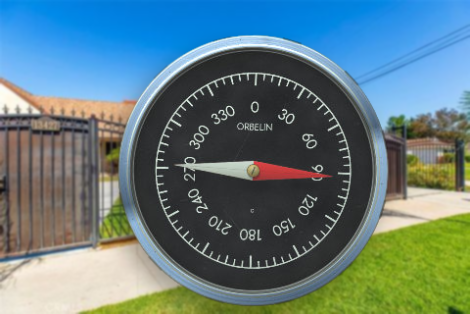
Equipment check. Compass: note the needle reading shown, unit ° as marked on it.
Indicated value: 92.5 °
